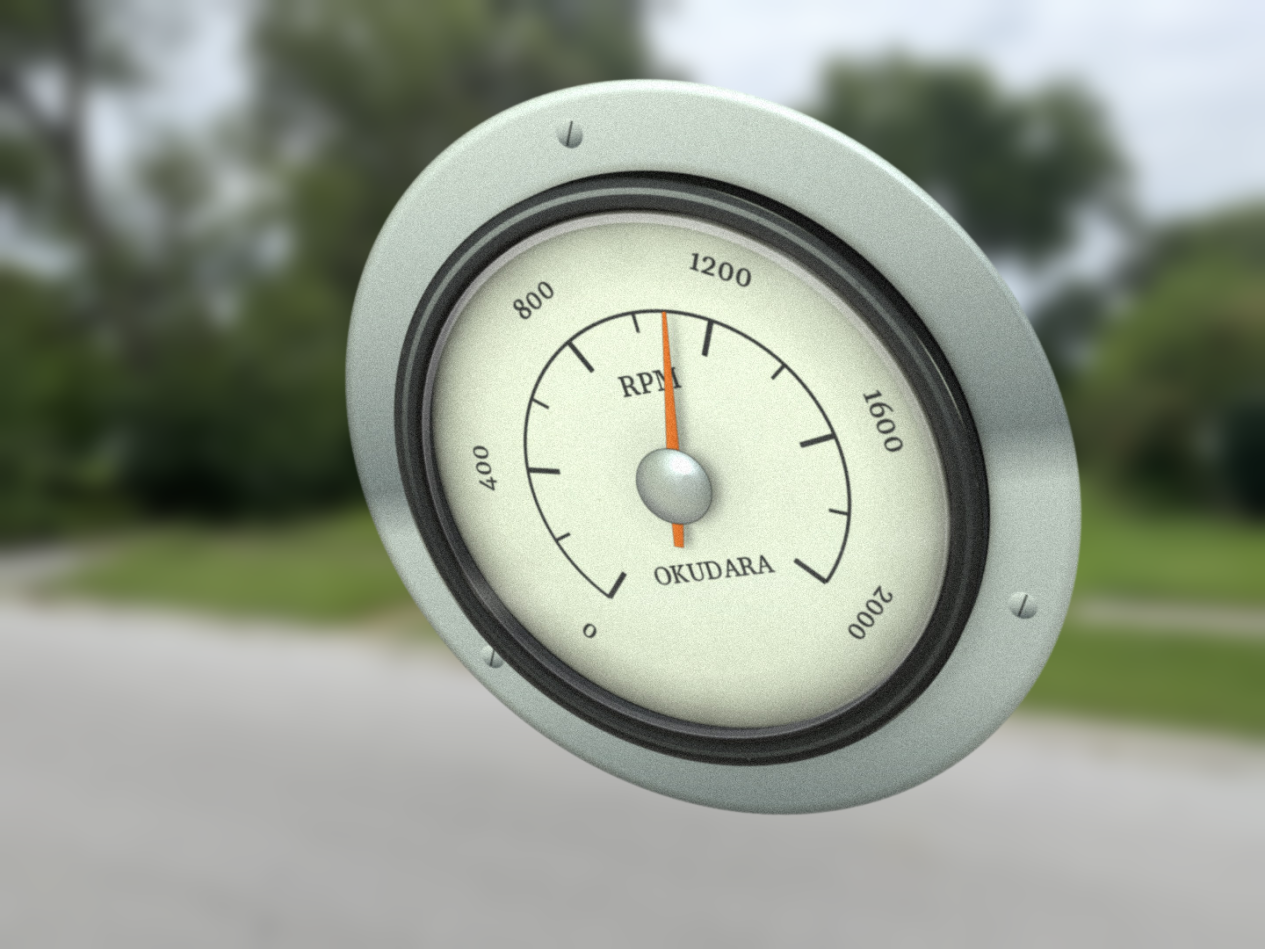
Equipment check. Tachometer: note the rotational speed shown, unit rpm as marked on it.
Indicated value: 1100 rpm
